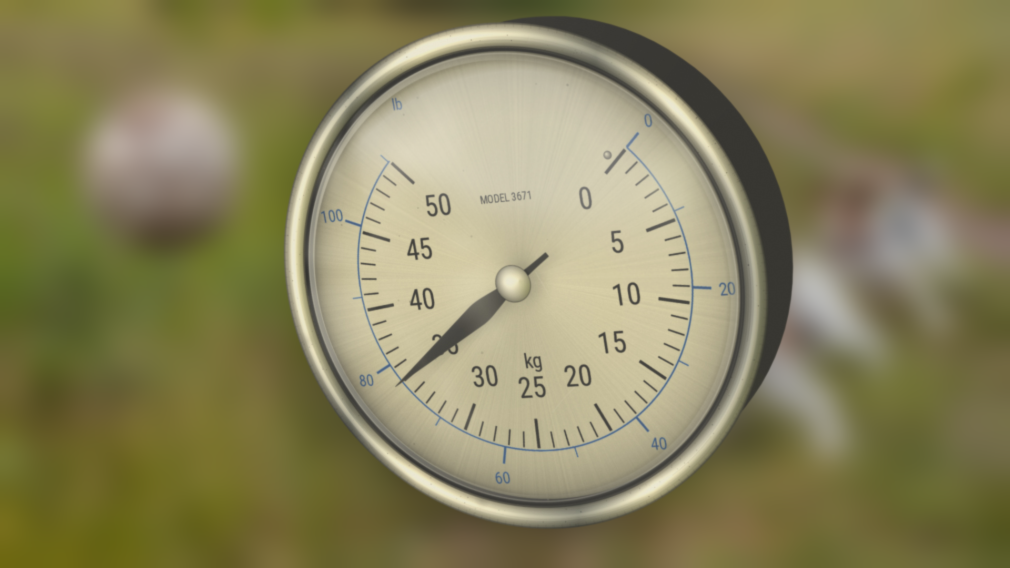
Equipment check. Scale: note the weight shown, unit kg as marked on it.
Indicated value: 35 kg
